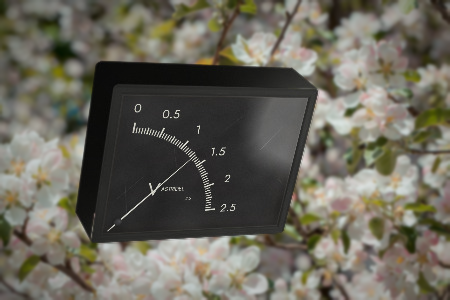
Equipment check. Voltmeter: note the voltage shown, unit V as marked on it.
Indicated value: 1.25 V
